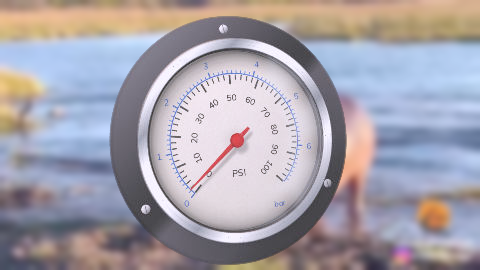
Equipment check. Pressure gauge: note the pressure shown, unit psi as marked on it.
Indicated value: 2 psi
